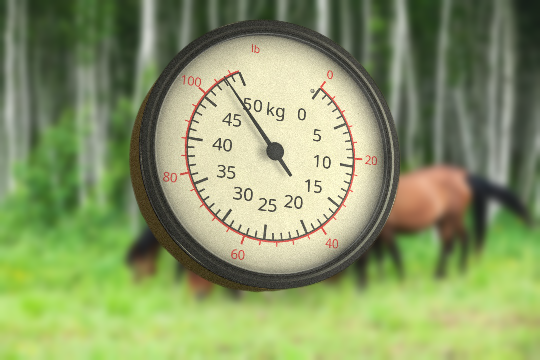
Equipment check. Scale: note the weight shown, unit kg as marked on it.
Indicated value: 48 kg
